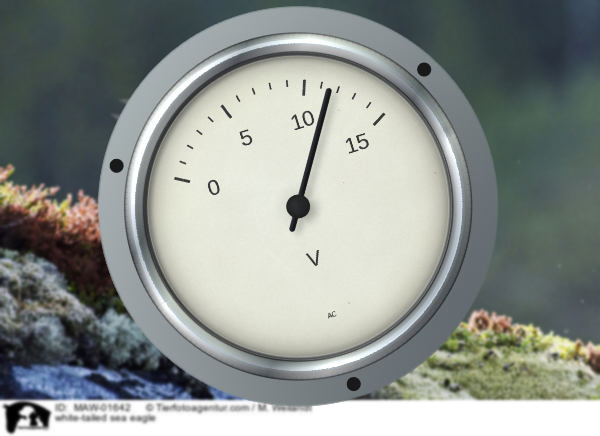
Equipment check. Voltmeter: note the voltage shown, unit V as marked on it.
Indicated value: 11.5 V
